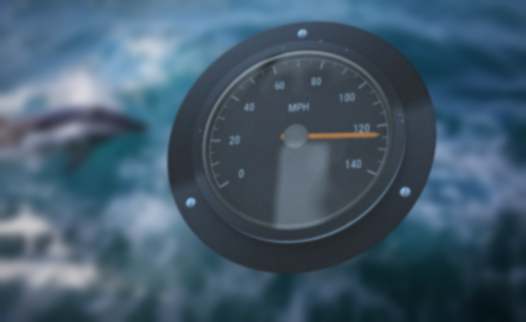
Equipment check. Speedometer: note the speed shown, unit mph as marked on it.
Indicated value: 125 mph
